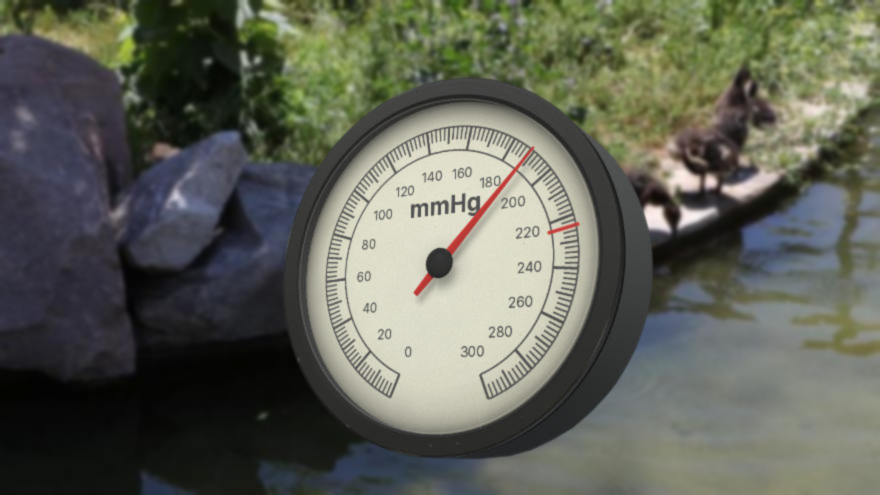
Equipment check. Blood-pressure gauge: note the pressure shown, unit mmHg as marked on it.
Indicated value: 190 mmHg
